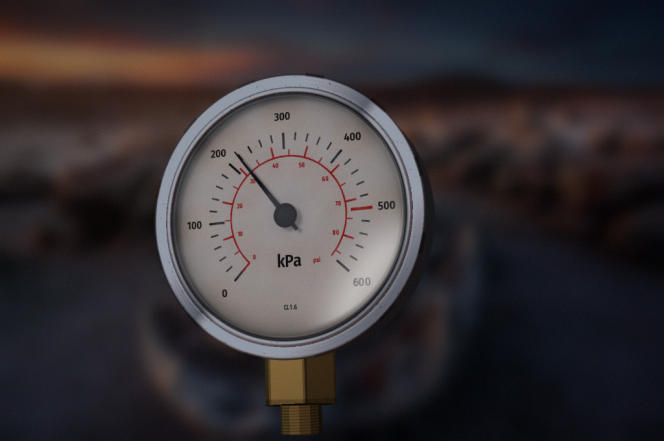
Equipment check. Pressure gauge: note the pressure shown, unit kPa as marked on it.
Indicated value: 220 kPa
